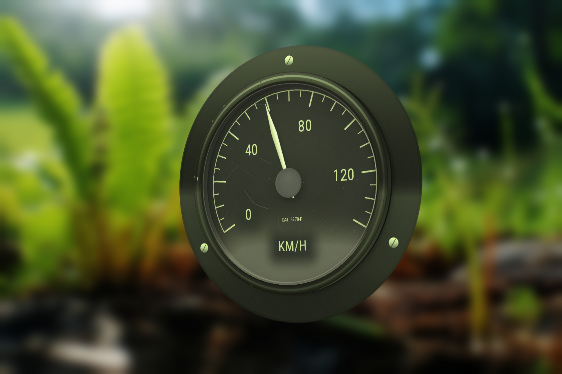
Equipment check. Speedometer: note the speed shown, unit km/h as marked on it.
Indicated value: 60 km/h
